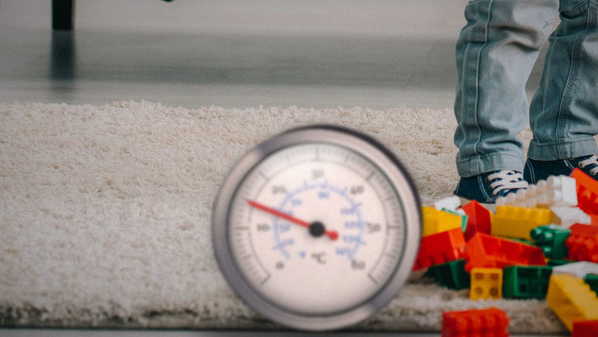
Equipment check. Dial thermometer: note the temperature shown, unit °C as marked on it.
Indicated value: 15 °C
